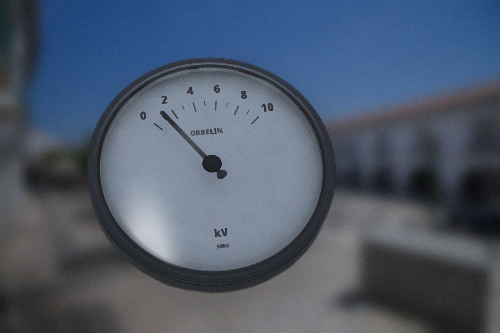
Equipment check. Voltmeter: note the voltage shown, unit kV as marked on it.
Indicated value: 1 kV
